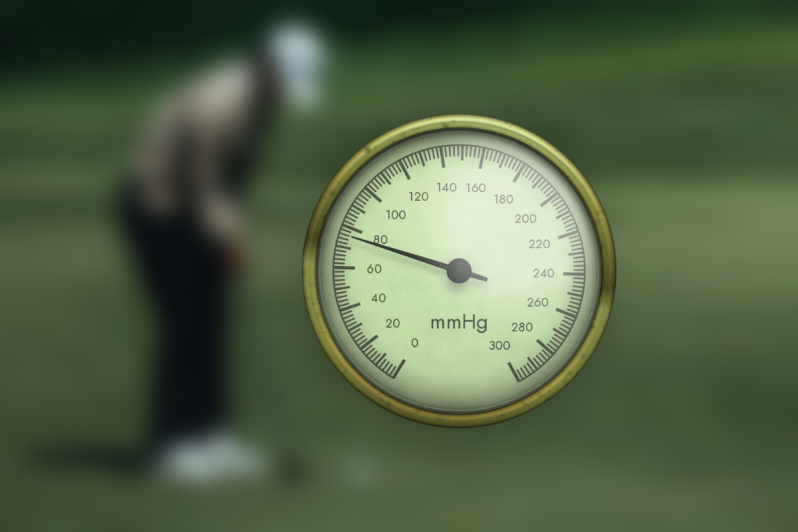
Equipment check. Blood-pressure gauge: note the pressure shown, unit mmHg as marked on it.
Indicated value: 76 mmHg
